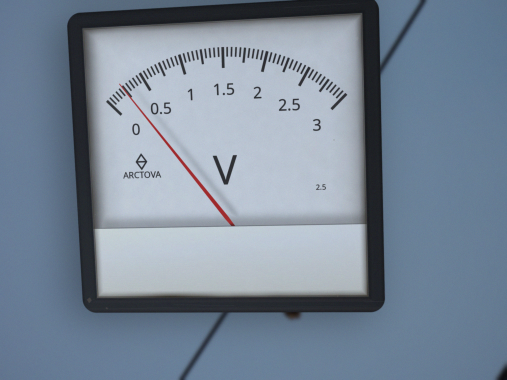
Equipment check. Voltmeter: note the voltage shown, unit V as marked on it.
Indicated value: 0.25 V
